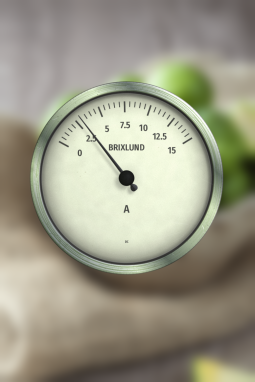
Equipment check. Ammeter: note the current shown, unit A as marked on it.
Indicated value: 3 A
